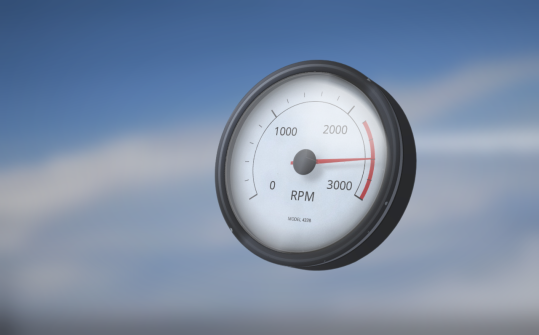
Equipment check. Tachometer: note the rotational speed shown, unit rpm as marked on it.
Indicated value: 2600 rpm
